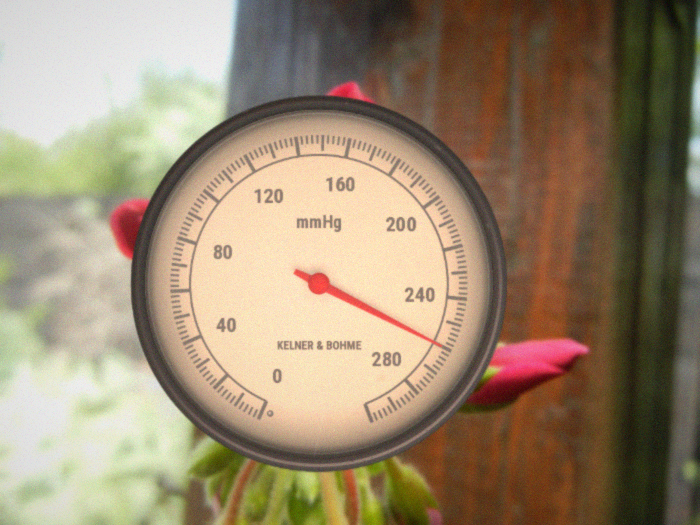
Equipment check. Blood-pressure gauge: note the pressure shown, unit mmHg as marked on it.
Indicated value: 260 mmHg
